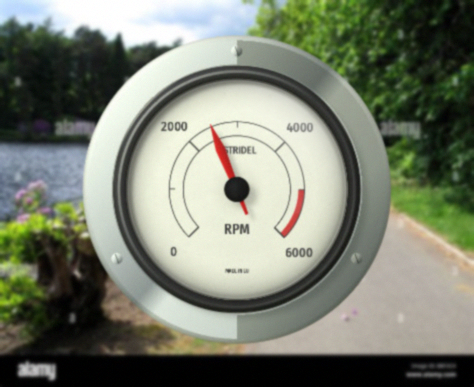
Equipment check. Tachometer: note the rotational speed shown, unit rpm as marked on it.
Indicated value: 2500 rpm
